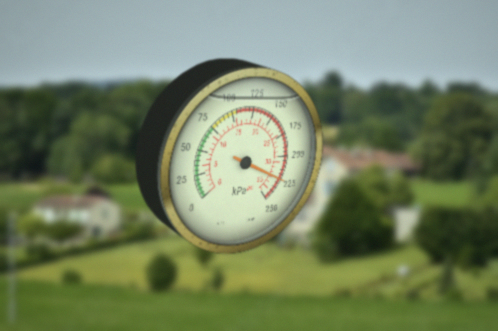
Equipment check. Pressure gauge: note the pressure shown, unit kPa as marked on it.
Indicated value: 225 kPa
